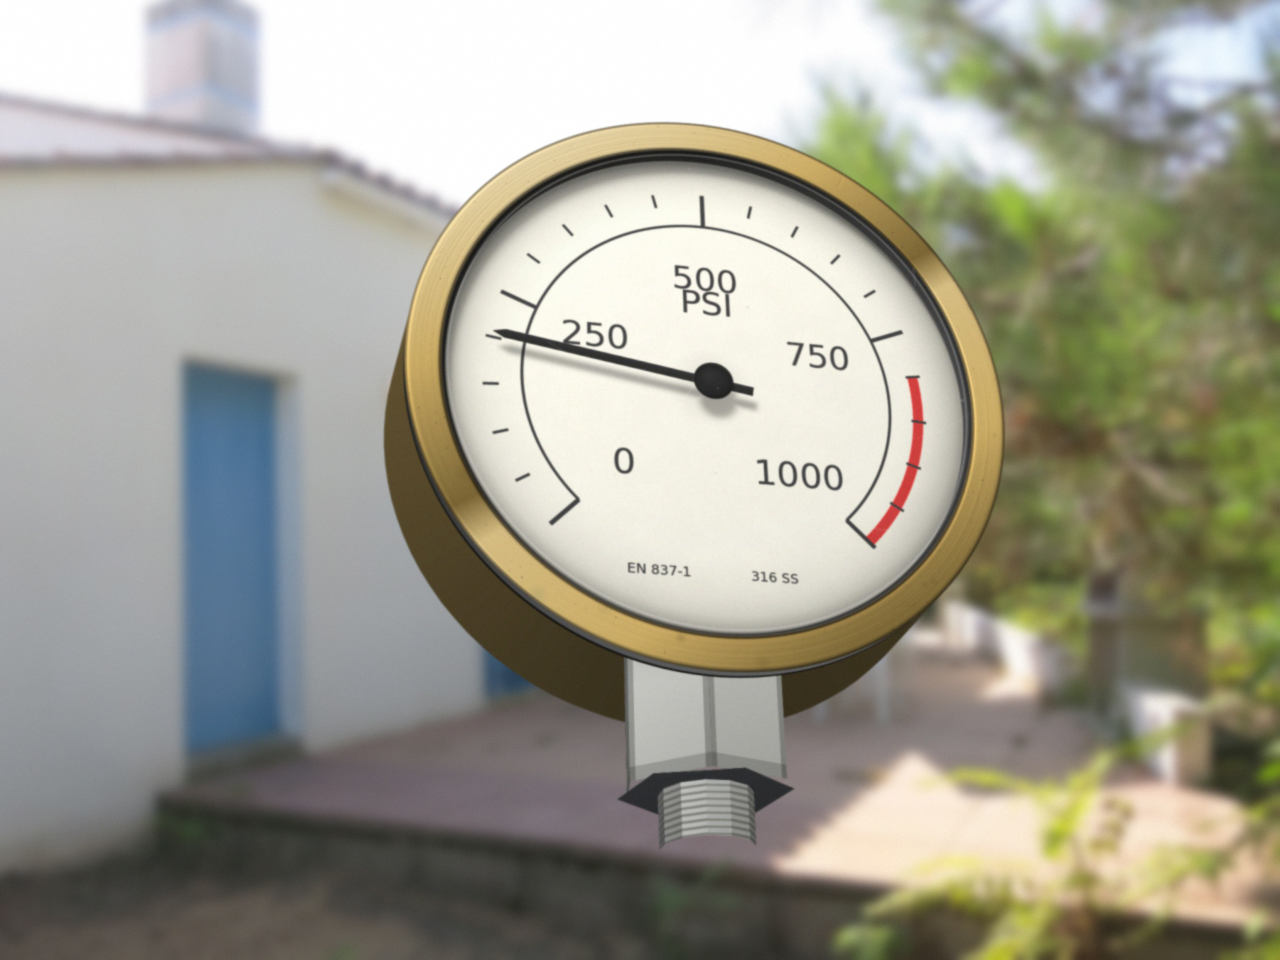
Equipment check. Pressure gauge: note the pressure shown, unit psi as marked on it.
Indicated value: 200 psi
